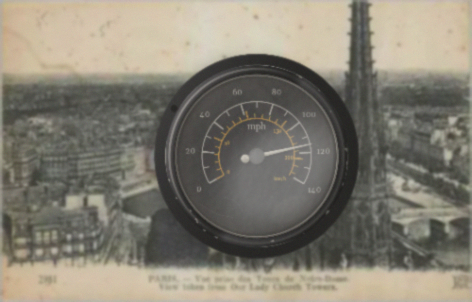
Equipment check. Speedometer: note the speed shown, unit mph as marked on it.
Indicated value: 115 mph
